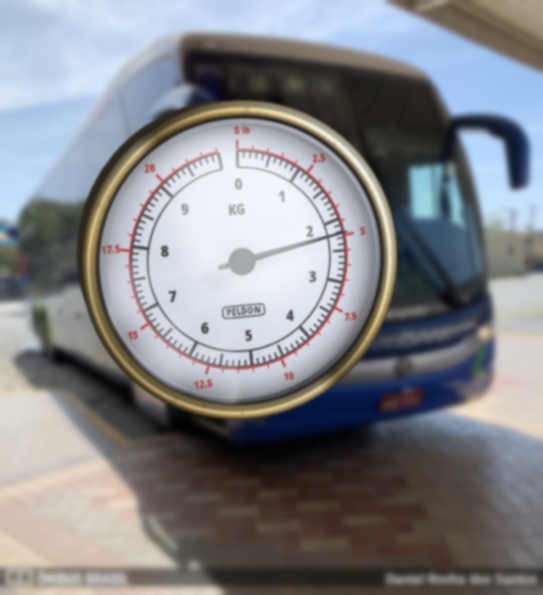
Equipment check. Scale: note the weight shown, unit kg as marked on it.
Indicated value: 2.2 kg
